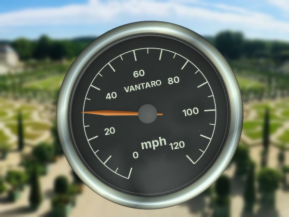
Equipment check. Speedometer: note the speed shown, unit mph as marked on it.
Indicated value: 30 mph
